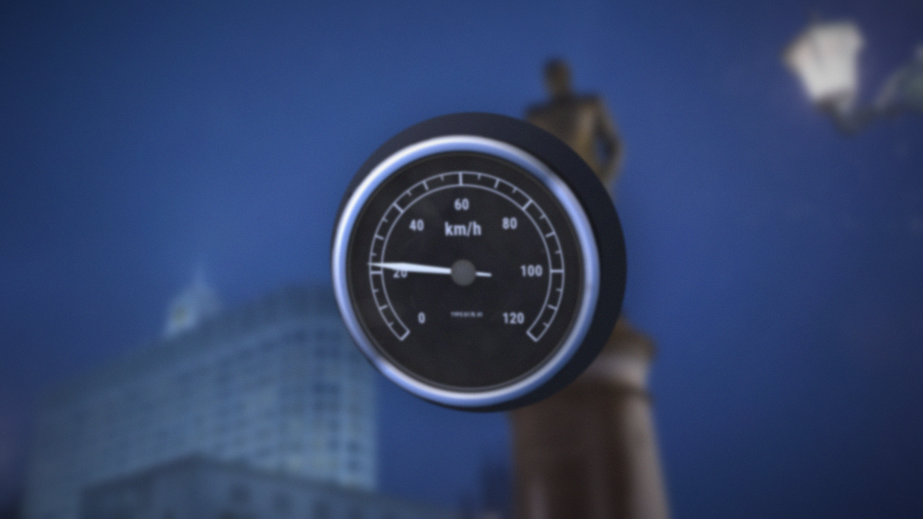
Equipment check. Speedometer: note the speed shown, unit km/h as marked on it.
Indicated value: 22.5 km/h
